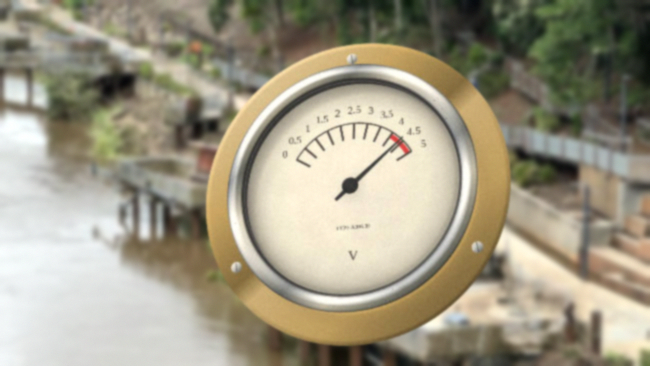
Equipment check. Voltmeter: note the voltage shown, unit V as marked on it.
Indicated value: 4.5 V
